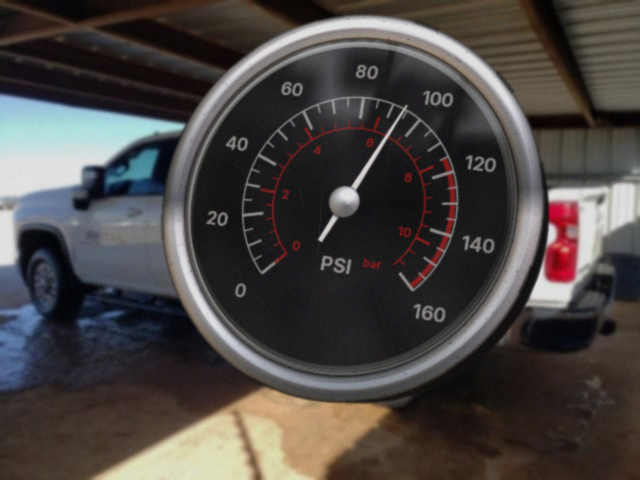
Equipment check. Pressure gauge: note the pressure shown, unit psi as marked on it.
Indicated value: 95 psi
